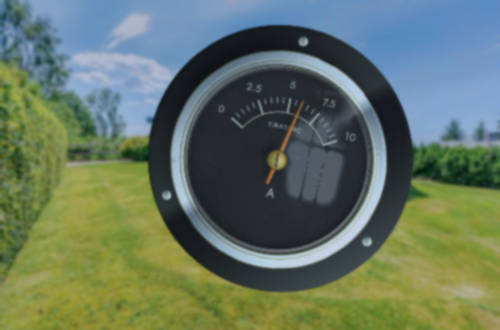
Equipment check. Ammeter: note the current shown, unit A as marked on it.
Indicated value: 6 A
